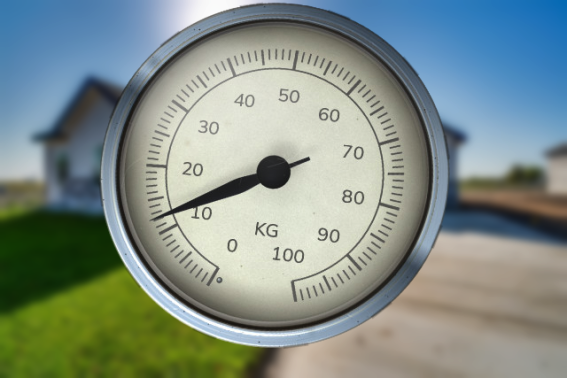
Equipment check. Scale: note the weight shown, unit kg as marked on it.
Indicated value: 12 kg
